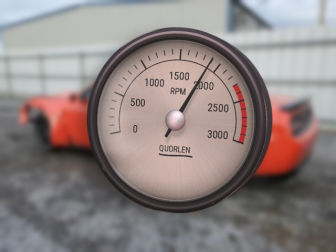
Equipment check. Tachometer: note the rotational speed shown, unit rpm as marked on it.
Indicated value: 1900 rpm
